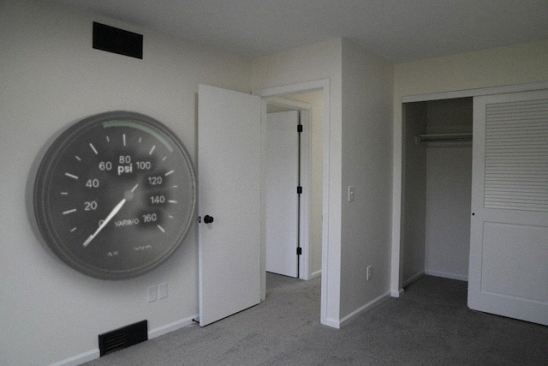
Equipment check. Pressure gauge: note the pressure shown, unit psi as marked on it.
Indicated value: 0 psi
